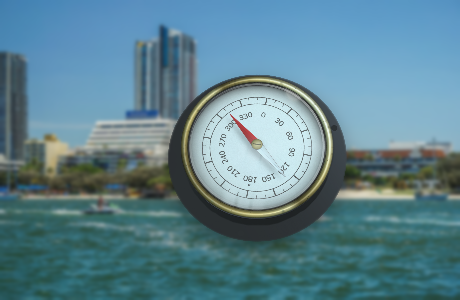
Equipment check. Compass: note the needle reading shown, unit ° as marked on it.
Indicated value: 310 °
